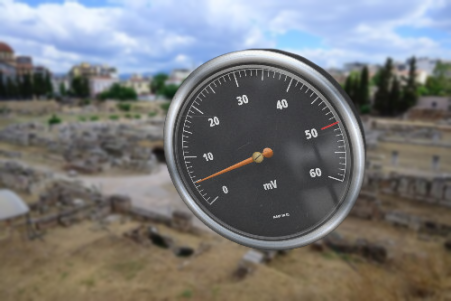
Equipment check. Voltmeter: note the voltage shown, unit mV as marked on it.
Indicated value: 5 mV
